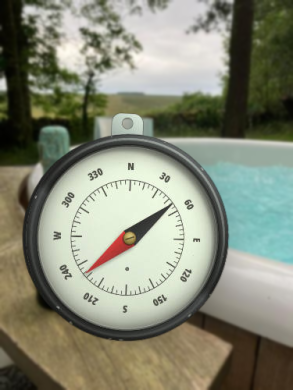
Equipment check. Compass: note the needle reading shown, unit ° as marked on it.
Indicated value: 230 °
